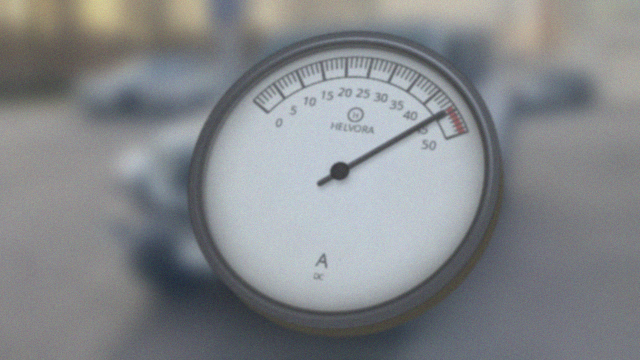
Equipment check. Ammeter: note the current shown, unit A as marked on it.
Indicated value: 45 A
